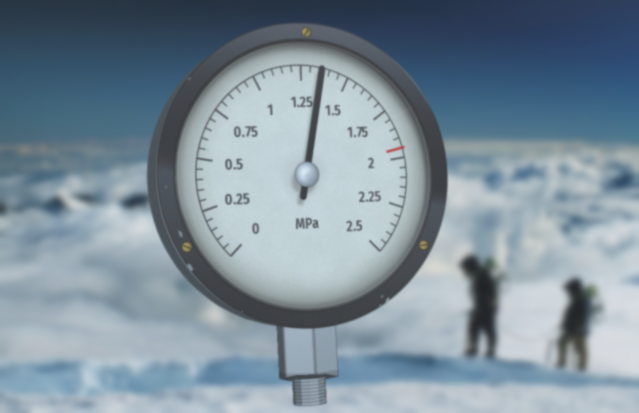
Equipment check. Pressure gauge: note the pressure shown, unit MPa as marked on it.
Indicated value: 1.35 MPa
